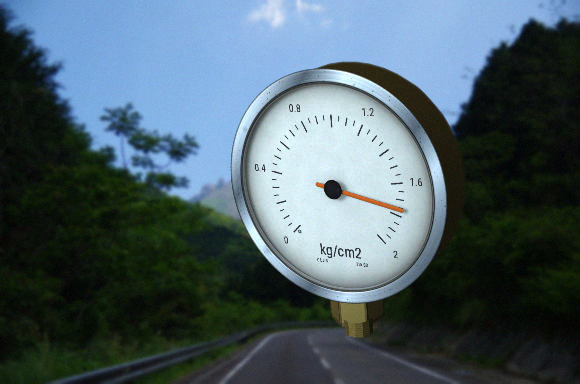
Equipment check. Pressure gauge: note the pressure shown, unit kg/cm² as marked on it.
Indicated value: 1.75 kg/cm²
